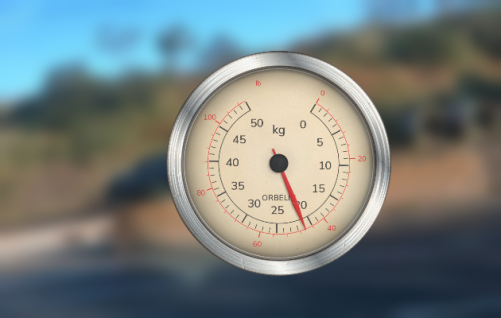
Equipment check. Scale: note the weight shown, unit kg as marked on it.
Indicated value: 21 kg
